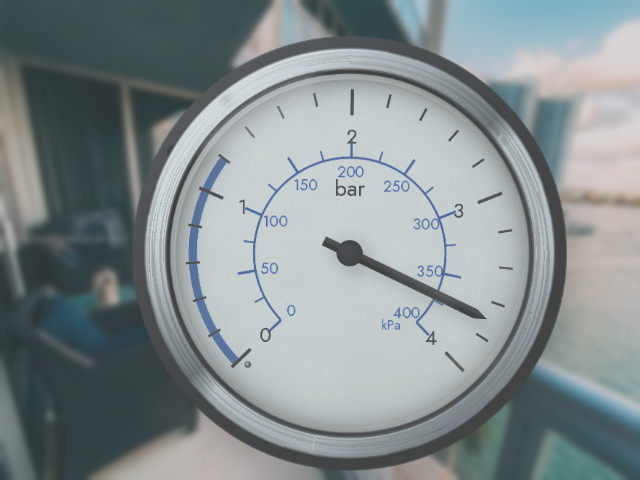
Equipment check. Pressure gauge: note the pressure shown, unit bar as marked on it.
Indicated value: 3.7 bar
